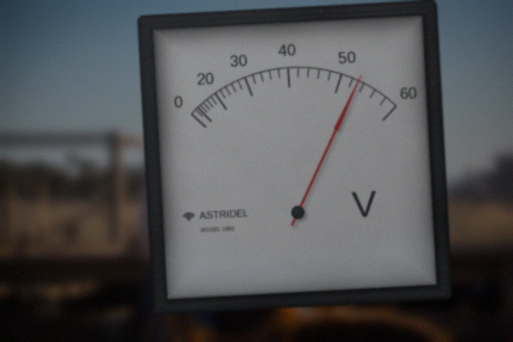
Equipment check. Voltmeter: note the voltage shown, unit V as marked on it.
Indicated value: 53 V
